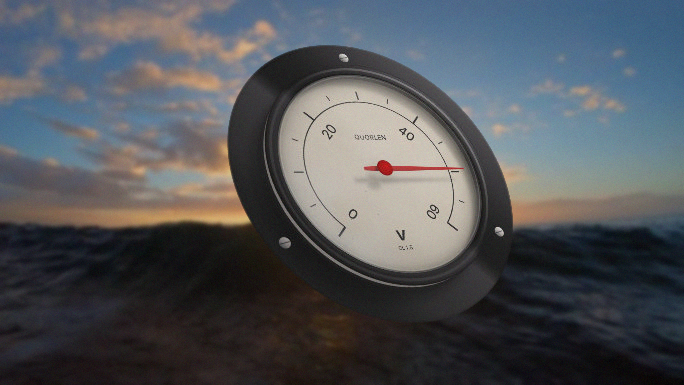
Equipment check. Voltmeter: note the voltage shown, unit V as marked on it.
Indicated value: 50 V
